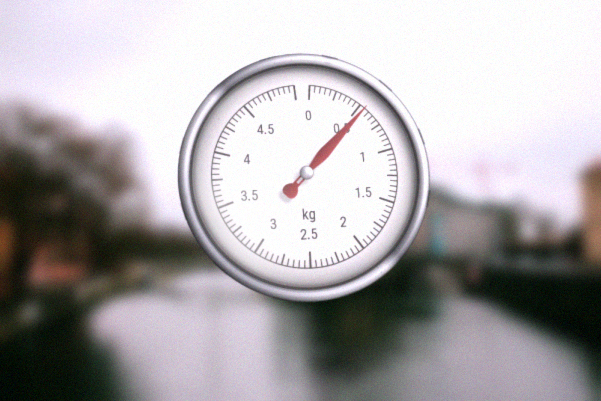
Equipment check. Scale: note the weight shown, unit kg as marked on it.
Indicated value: 0.55 kg
